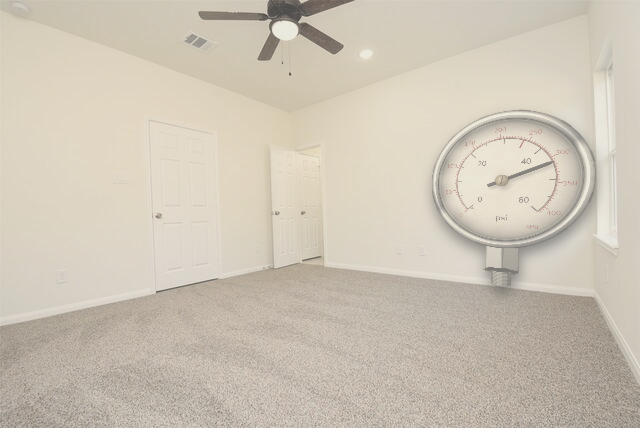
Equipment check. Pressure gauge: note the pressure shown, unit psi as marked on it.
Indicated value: 45 psi
